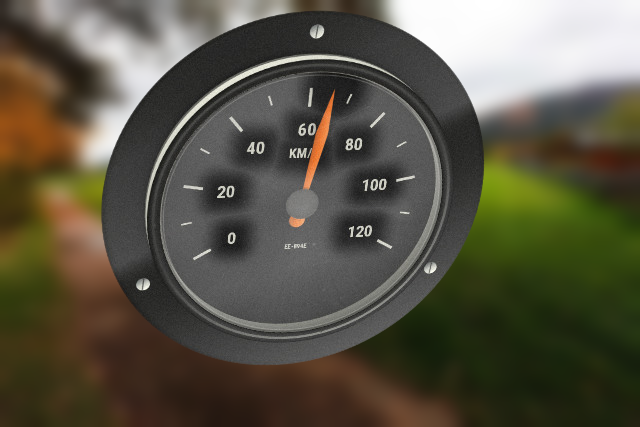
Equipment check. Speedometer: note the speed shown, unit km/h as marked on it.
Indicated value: 65 km/h
